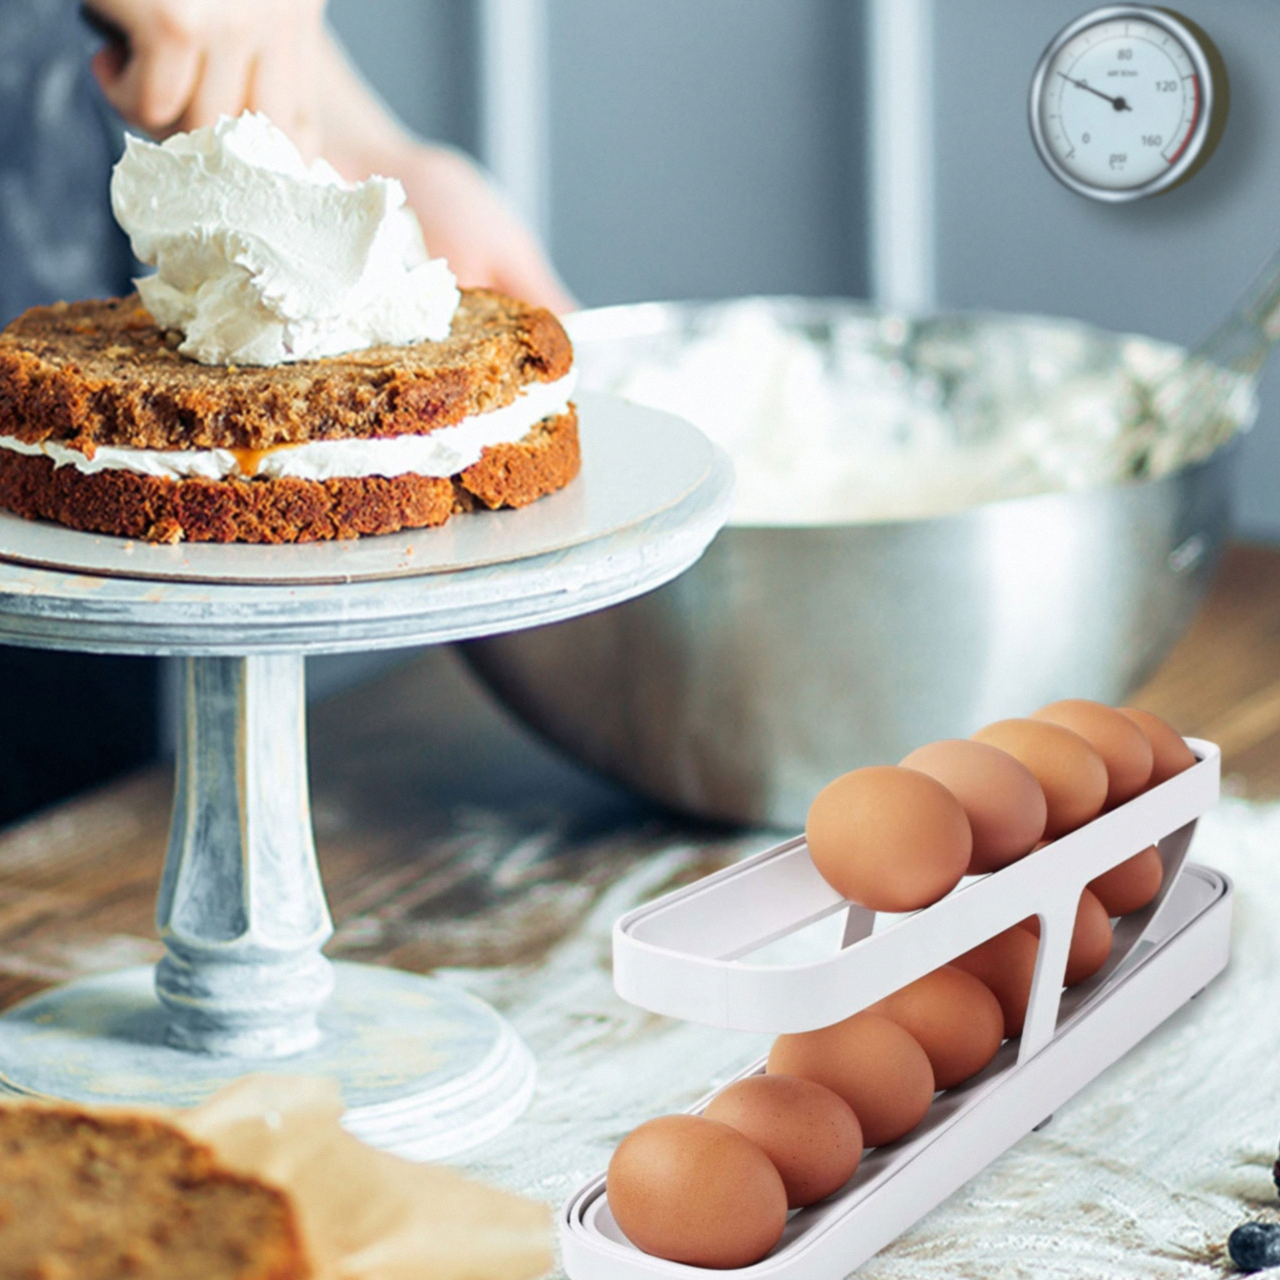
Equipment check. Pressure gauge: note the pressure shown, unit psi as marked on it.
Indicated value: 40 psi
